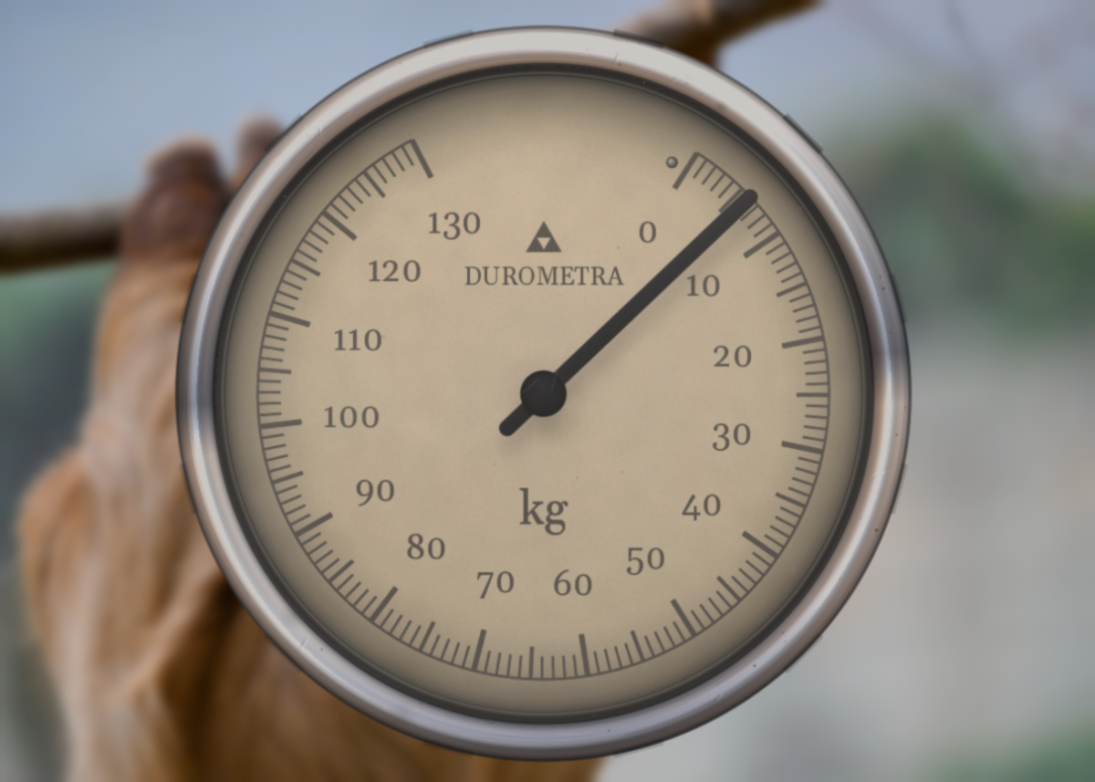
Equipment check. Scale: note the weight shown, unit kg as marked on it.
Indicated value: 6 kg
